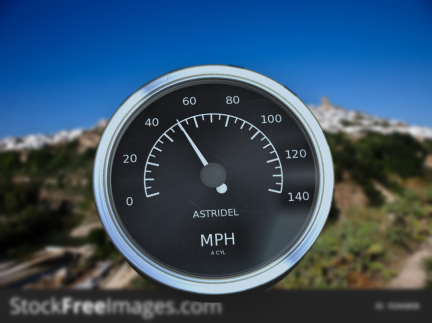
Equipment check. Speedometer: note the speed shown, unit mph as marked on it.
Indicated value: 50 mph
